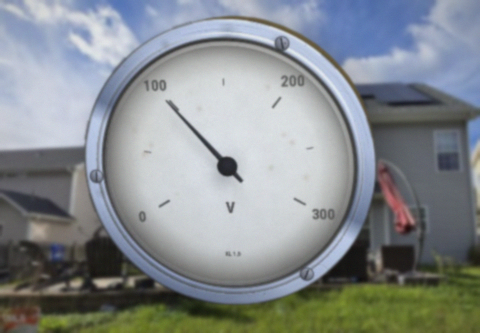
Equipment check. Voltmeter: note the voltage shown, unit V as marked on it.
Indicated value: 100 V
